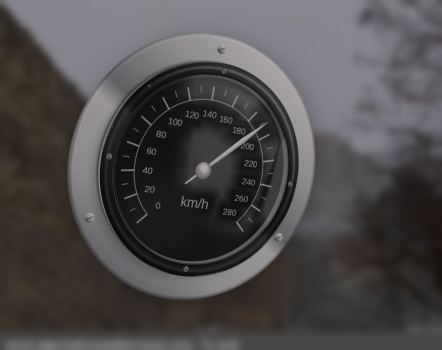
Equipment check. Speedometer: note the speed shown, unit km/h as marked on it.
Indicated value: 190 km/h
